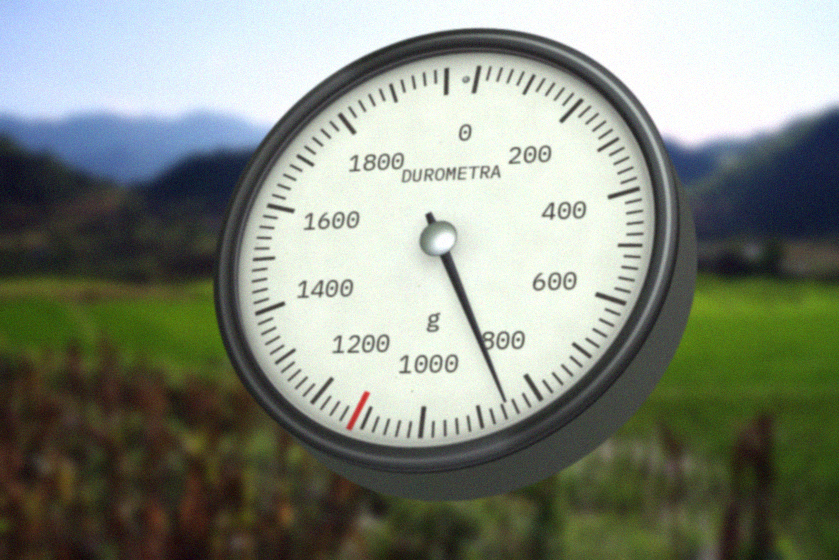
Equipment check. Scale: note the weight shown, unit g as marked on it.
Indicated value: 850 g
